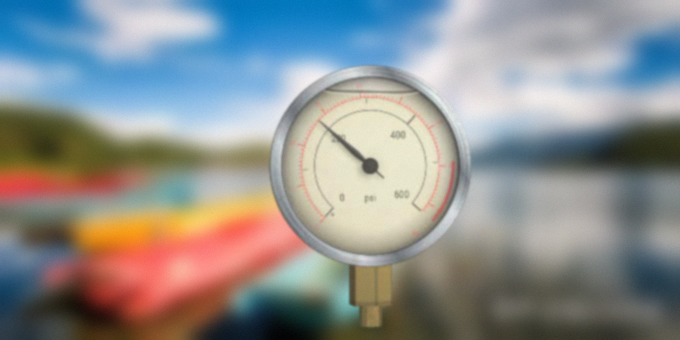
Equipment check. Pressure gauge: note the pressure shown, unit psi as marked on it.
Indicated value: 200 psi
